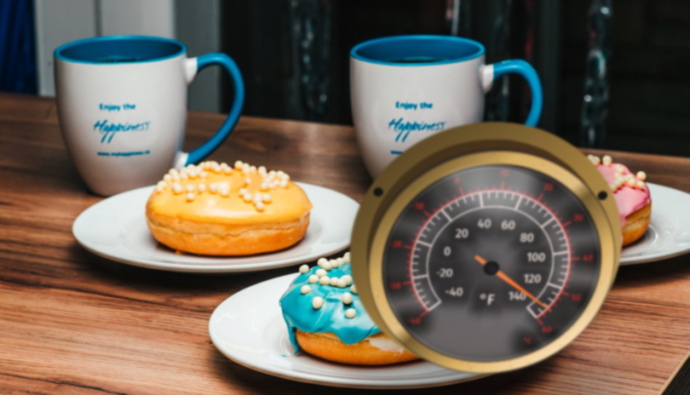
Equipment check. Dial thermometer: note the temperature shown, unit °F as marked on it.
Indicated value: 132 °F
